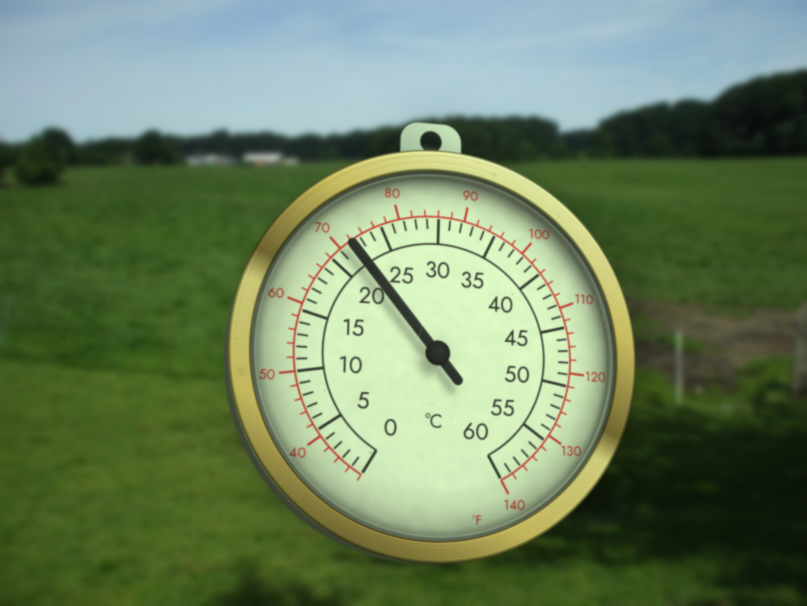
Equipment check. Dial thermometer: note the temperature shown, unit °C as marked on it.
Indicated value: 22 °C
